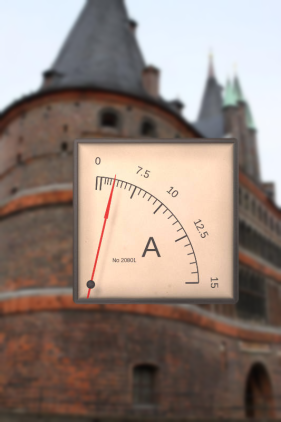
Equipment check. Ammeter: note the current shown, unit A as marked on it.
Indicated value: 5 A
